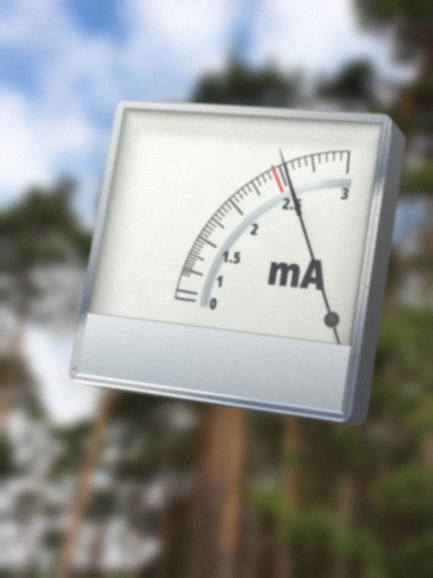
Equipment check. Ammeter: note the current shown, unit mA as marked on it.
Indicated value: 2.55 mA
